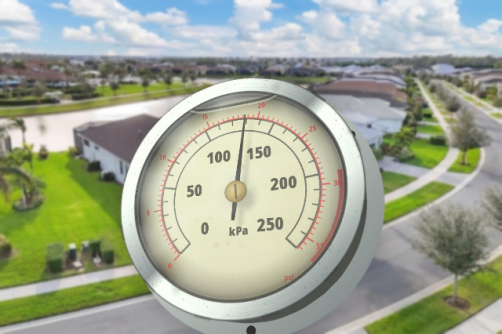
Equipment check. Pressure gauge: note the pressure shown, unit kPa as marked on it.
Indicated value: 130 kPa
